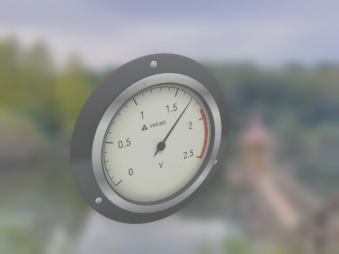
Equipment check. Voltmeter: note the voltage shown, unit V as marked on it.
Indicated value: 1.7 V
